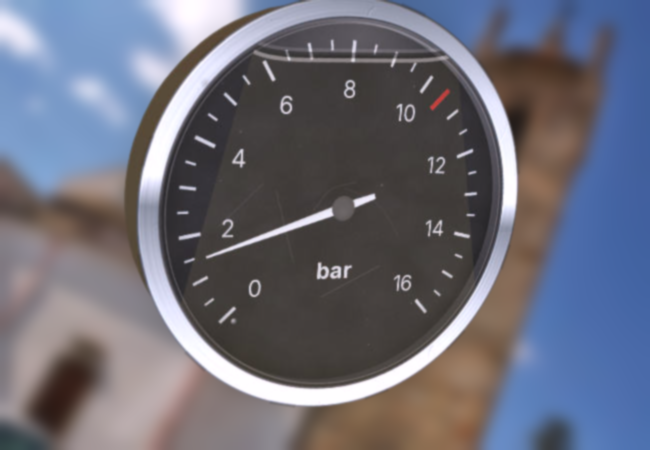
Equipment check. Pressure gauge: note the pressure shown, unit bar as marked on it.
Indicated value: 1.5 bar
